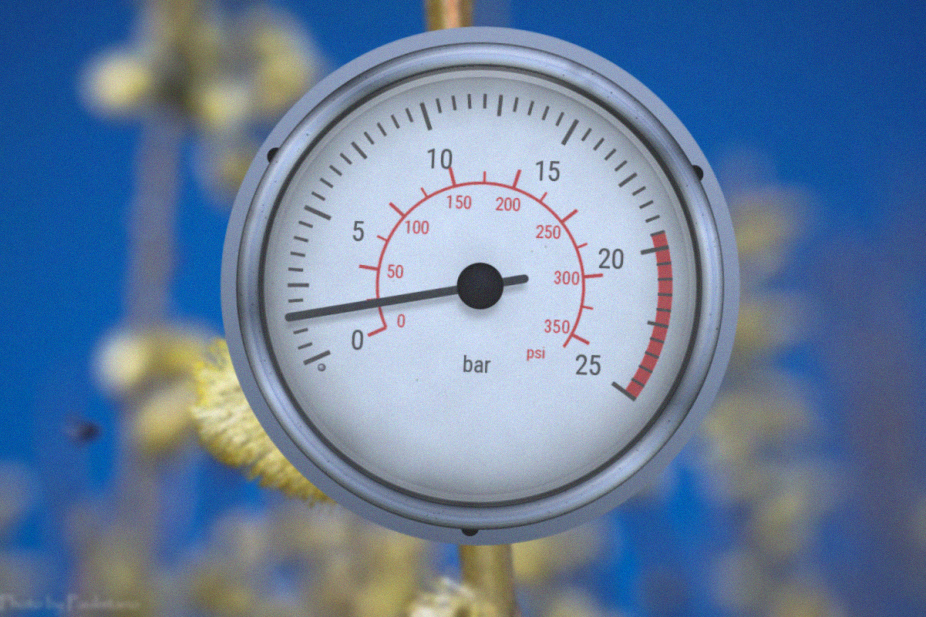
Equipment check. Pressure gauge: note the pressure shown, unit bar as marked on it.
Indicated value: 1.5 bar
